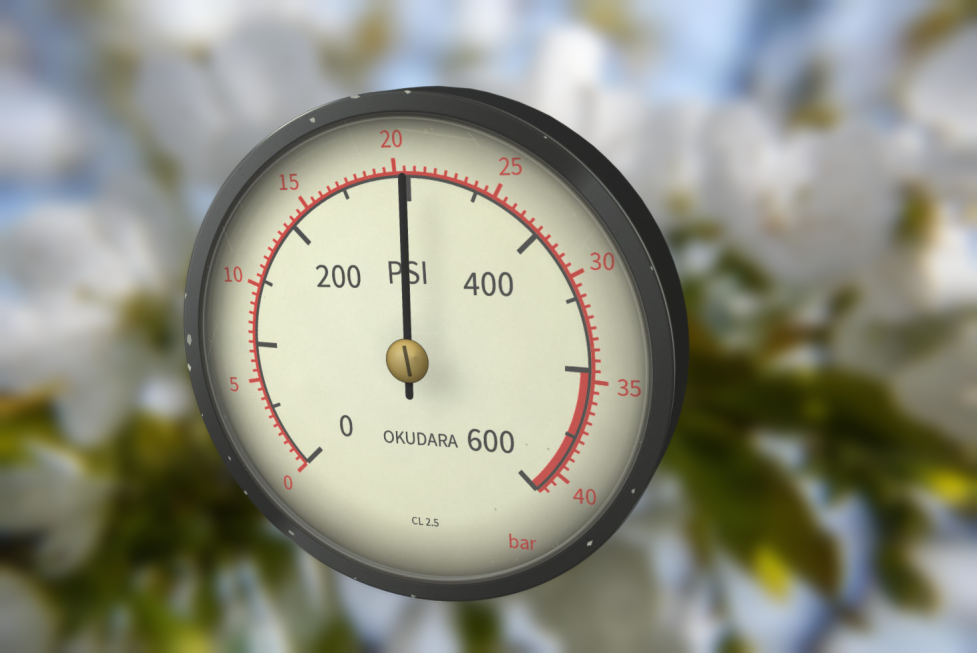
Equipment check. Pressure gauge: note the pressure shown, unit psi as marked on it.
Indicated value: 300 psi
